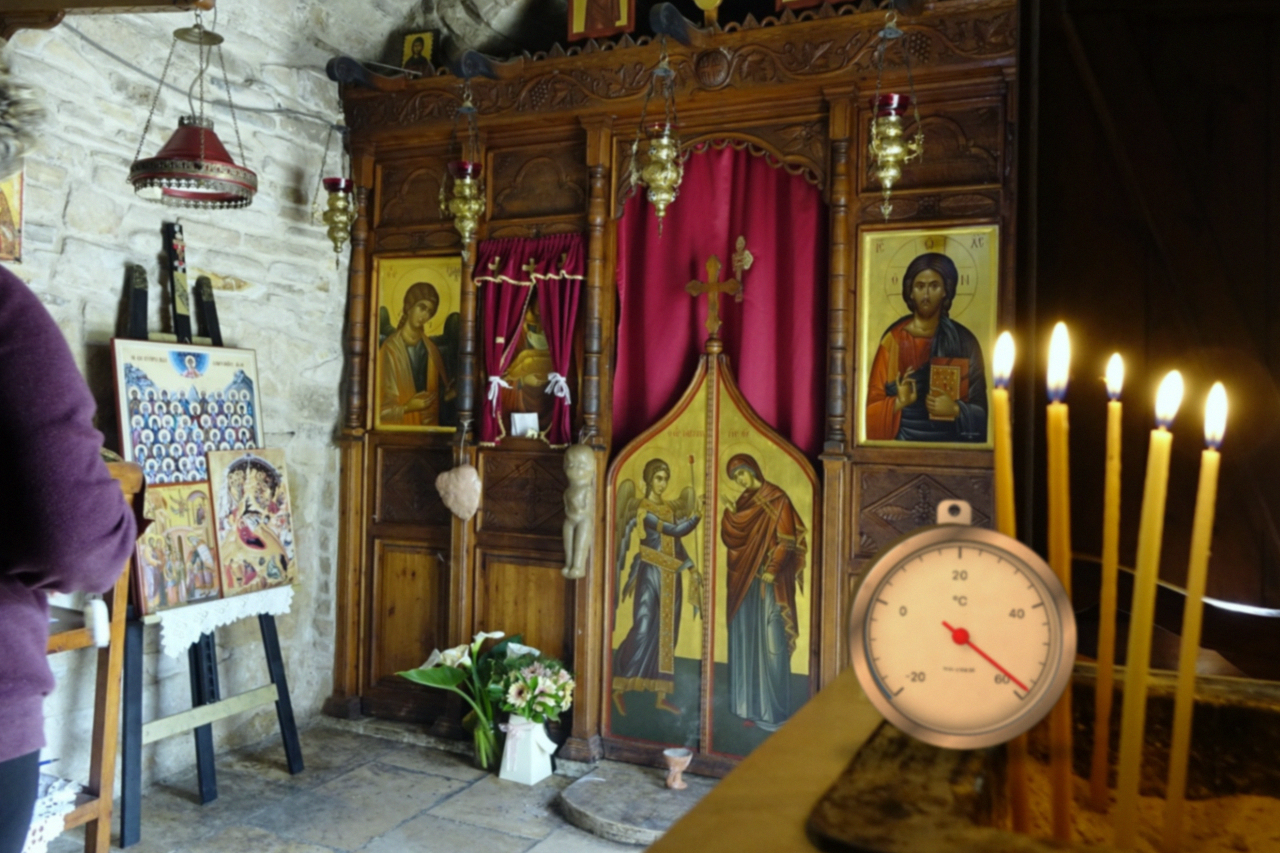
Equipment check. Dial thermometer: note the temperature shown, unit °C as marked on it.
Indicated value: 58 °C
